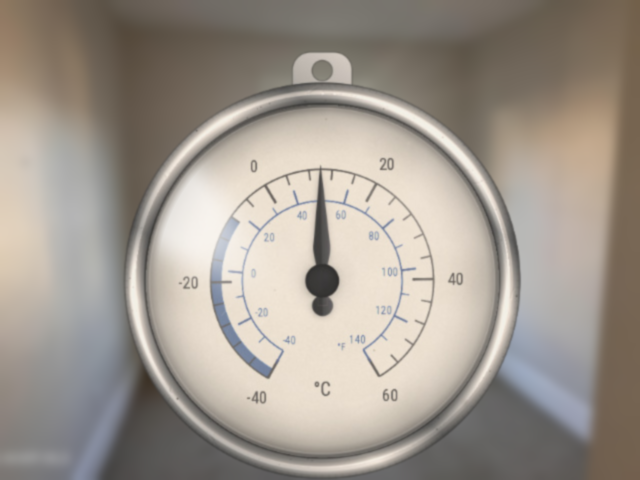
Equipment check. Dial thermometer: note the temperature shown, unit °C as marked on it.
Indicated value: 10 °C
